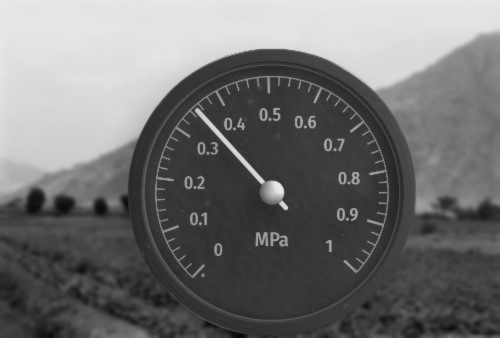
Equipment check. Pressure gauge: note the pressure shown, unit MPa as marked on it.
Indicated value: 0.35 MPa
